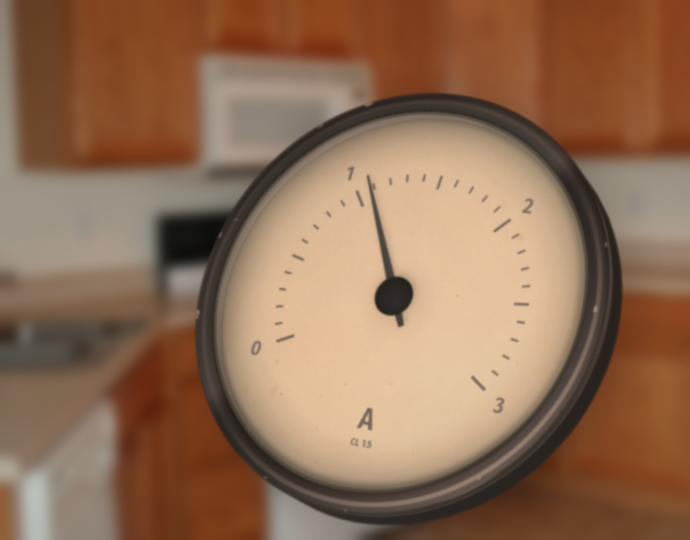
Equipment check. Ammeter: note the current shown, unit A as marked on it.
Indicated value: 1.1 A
